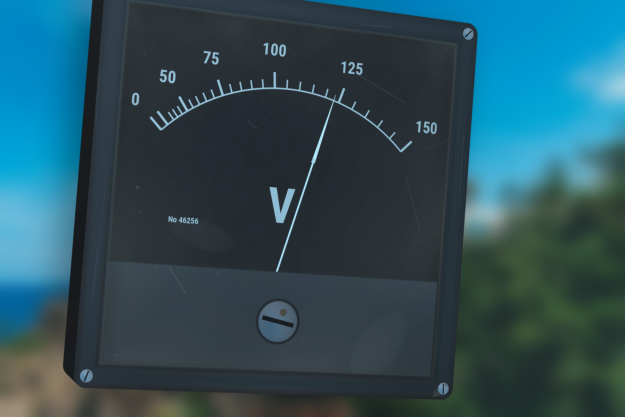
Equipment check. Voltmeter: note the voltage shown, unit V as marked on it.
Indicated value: 122.5 V
